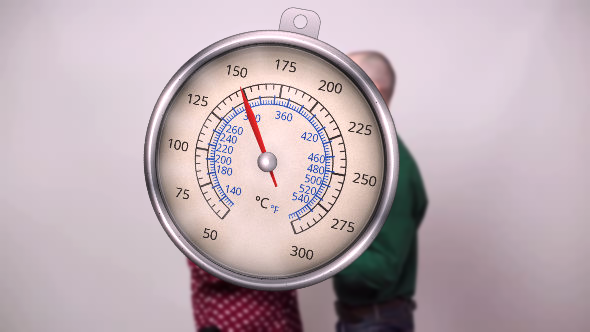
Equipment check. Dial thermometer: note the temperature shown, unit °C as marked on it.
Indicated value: 150 °C
